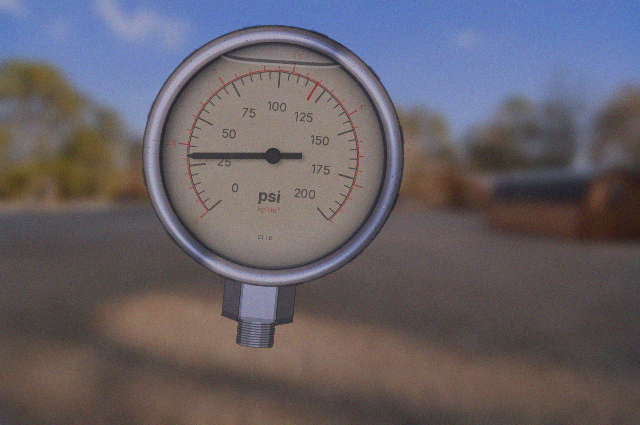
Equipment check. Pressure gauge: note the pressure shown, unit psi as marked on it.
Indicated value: 30 psi
